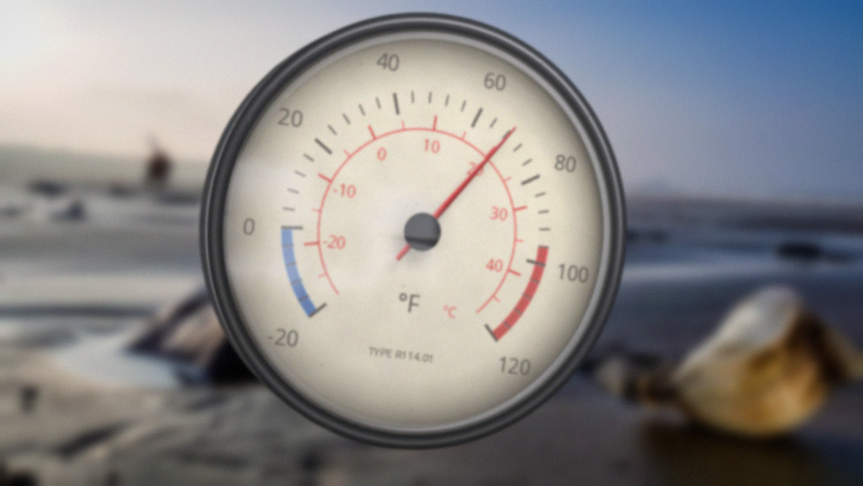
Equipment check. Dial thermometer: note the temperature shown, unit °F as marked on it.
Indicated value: 68 °F
